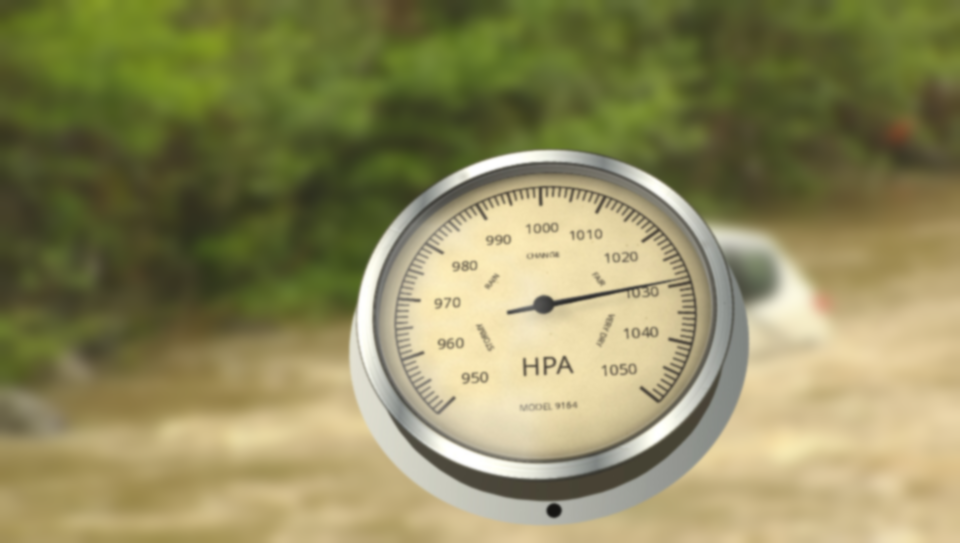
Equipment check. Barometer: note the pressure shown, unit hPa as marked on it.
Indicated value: 1030 hPa
